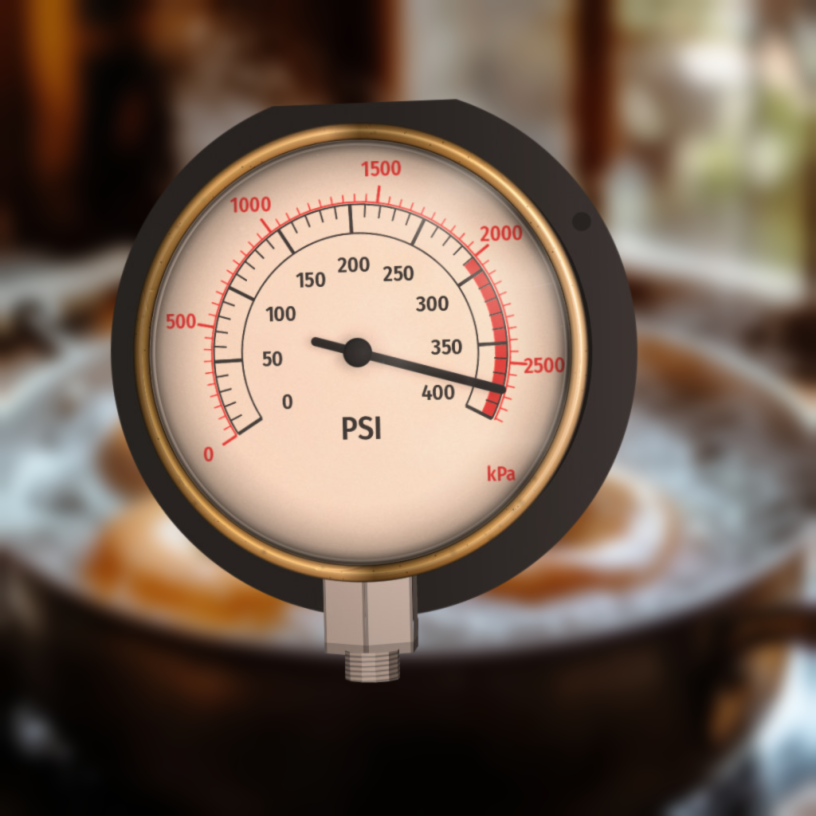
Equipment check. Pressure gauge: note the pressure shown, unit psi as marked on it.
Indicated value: 380 psi
